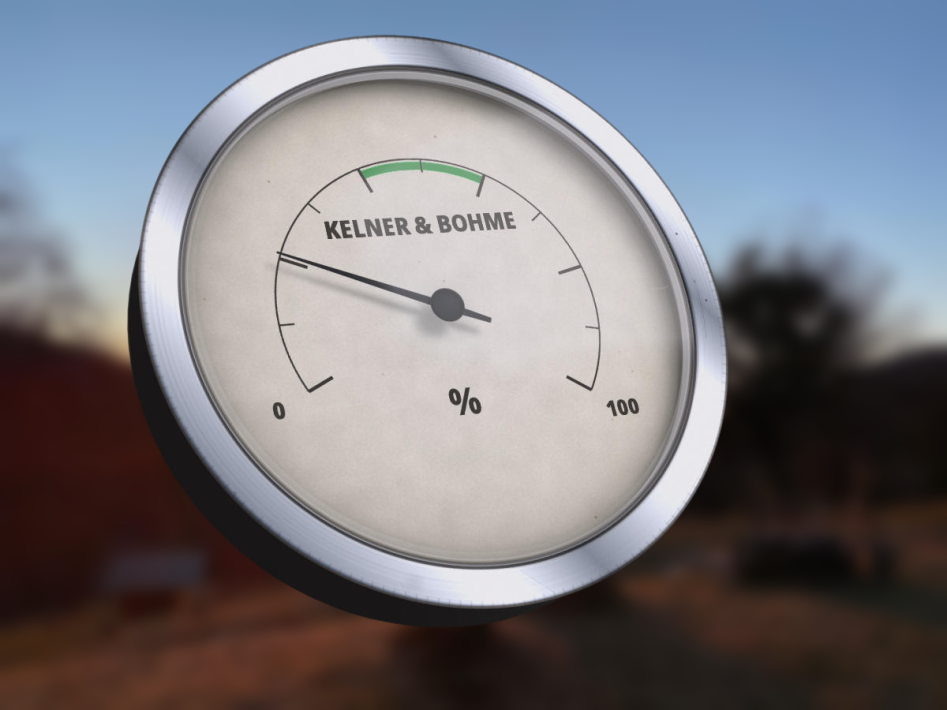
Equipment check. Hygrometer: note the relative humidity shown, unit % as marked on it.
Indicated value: 20 %
